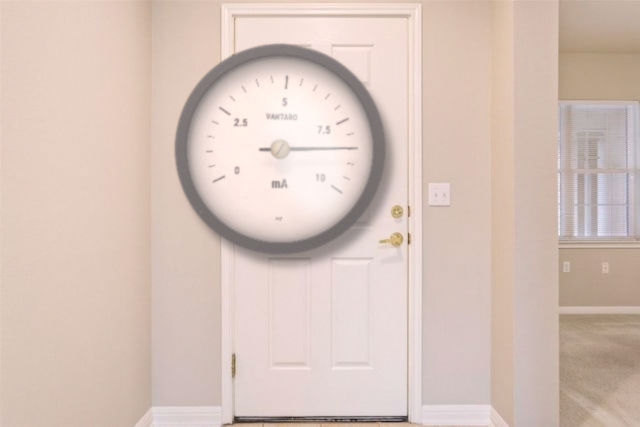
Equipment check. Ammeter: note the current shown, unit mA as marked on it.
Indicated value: 8.5 mA
